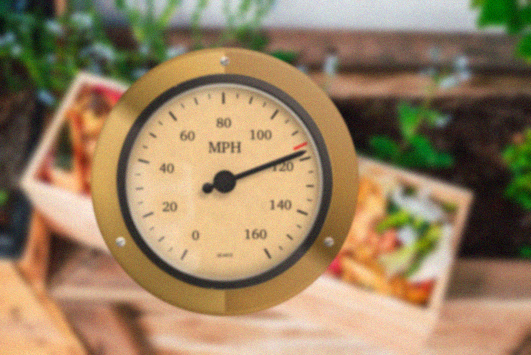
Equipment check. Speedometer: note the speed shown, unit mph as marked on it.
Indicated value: 117.5 mph
